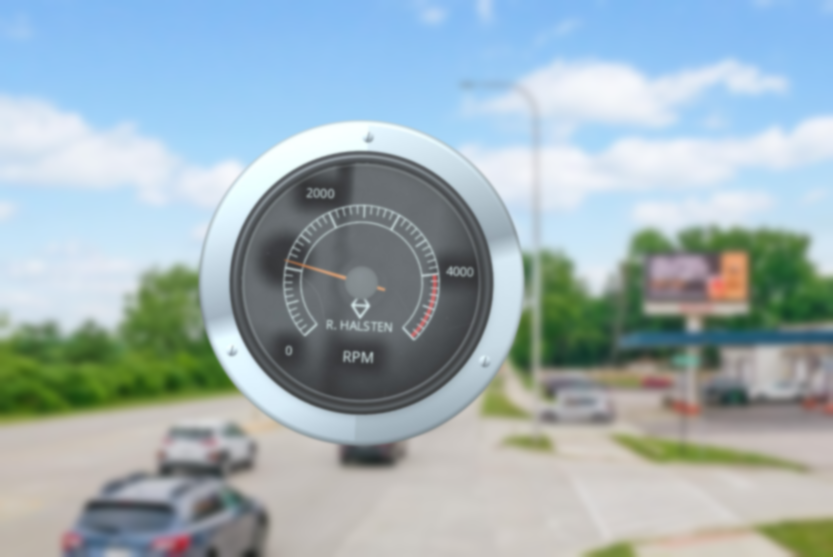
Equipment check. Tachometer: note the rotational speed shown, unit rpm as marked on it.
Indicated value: 1100 rpm
